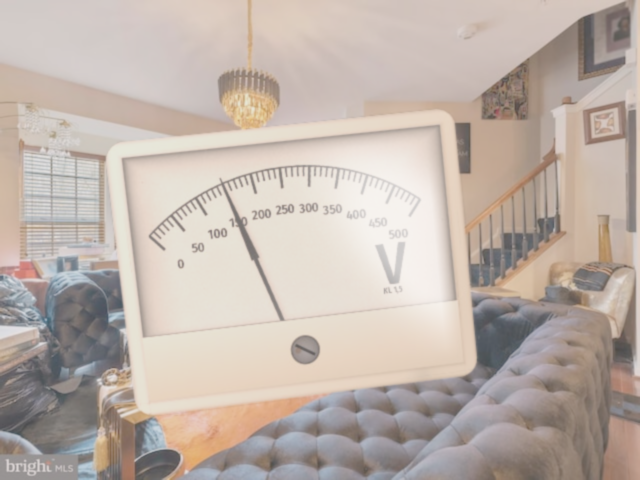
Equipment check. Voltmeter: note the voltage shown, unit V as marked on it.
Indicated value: 150 V
